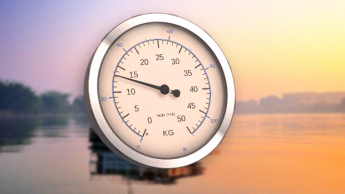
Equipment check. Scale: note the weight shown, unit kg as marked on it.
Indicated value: 13 kg
